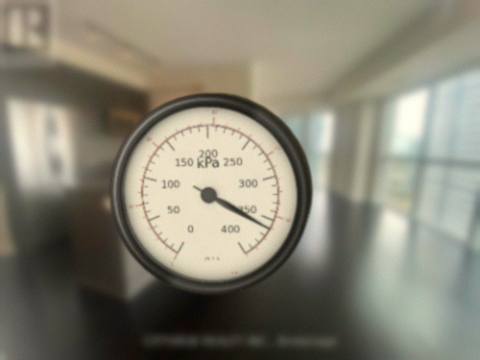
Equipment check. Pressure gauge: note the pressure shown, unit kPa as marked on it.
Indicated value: 360 kPa
